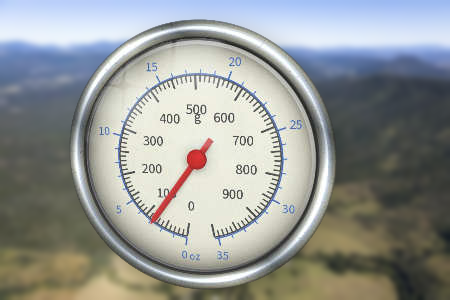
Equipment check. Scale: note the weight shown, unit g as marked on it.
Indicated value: 80 g
